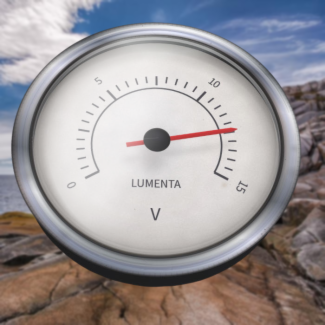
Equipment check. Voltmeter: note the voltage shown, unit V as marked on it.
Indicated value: 12.5 V
